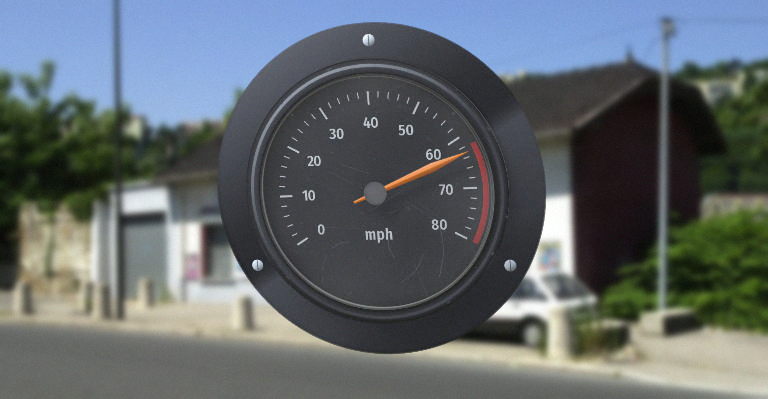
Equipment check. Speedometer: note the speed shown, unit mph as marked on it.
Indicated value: 63 mph
